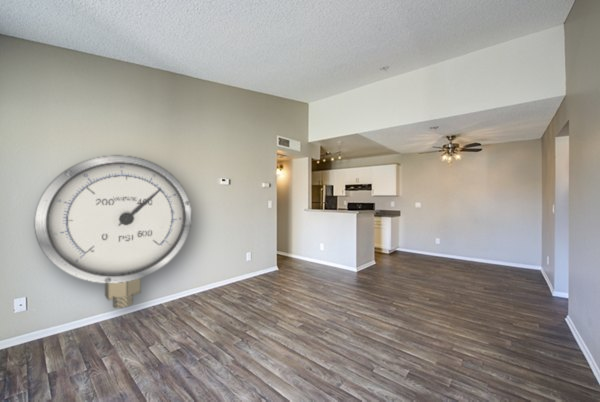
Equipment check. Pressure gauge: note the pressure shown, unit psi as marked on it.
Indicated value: 400 psi
